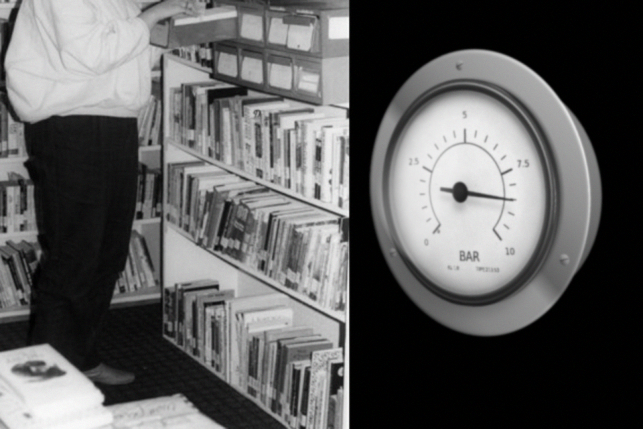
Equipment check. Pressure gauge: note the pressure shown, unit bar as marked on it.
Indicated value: 8.5 bar
